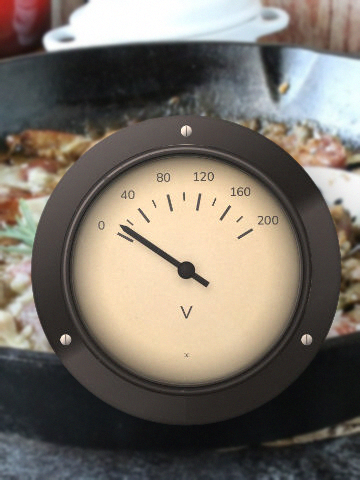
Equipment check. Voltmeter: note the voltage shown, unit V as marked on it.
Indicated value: 10 V
